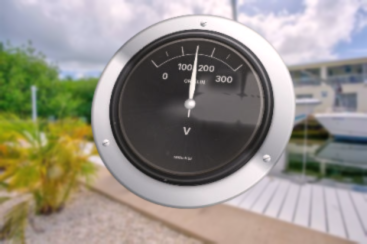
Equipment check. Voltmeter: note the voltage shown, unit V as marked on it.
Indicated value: 150 V
